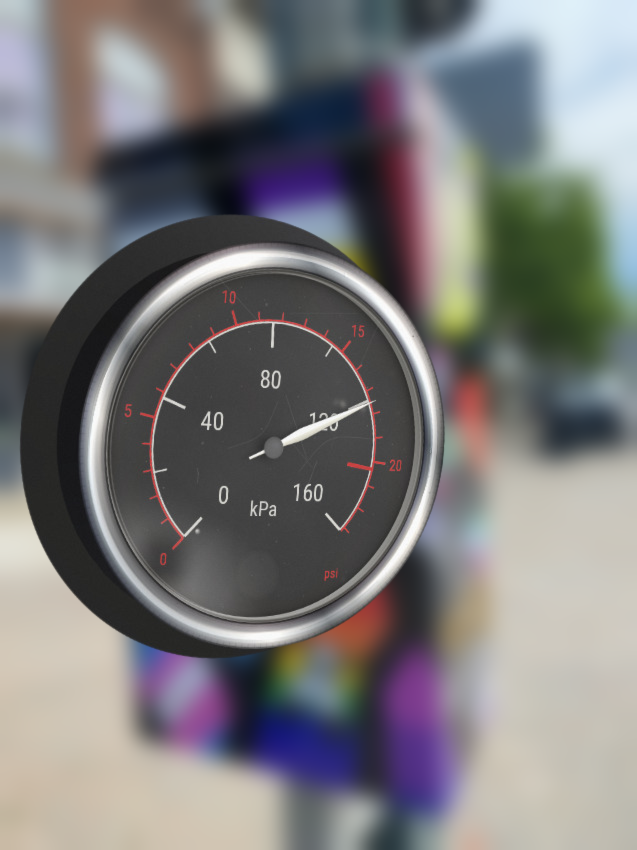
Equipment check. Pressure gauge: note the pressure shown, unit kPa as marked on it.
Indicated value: 120 kPa
